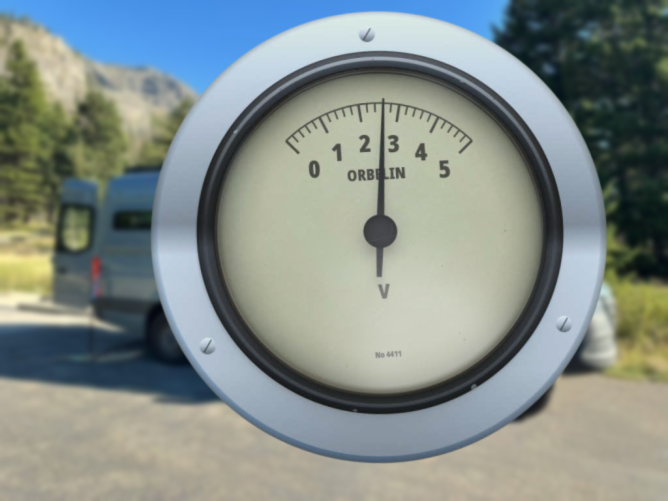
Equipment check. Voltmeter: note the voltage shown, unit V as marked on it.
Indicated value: 2.6 V
